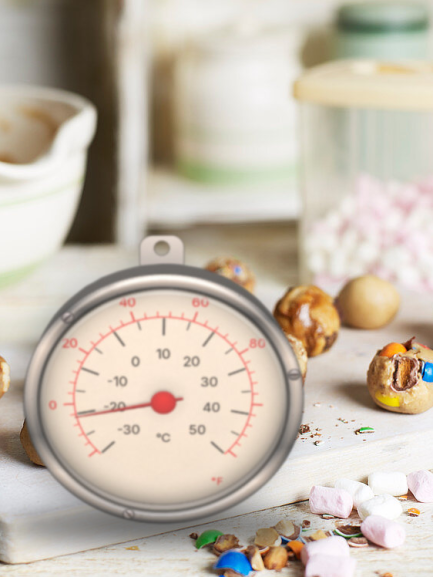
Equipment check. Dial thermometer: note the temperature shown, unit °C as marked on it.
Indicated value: -20 °C
